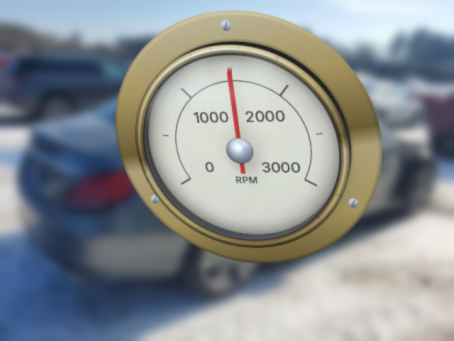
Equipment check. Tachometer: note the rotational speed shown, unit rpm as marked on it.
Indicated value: 1500 rpm
